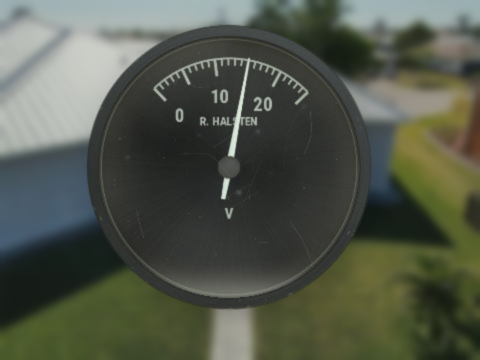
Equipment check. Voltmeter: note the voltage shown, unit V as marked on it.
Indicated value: 15 V
